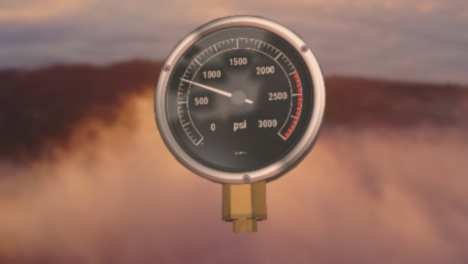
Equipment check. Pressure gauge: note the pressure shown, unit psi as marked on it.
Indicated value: 750 psi
